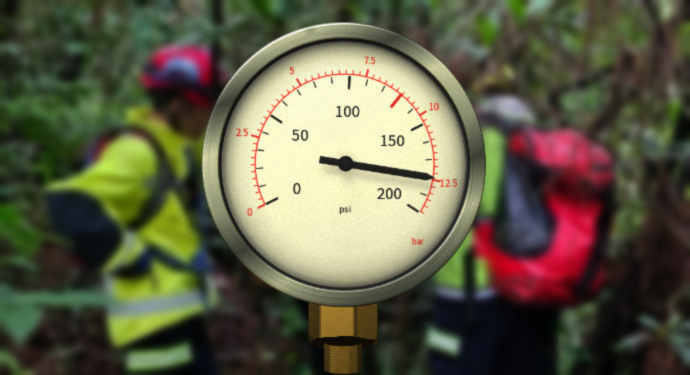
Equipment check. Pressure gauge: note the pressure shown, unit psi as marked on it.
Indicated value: 180 psi
